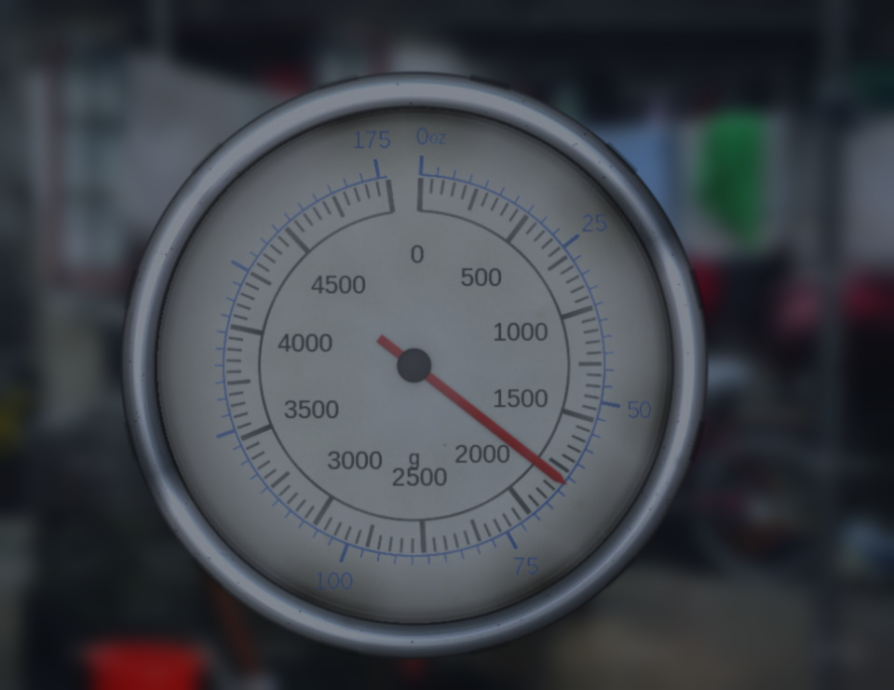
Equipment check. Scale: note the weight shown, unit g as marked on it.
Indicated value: 1800 g
